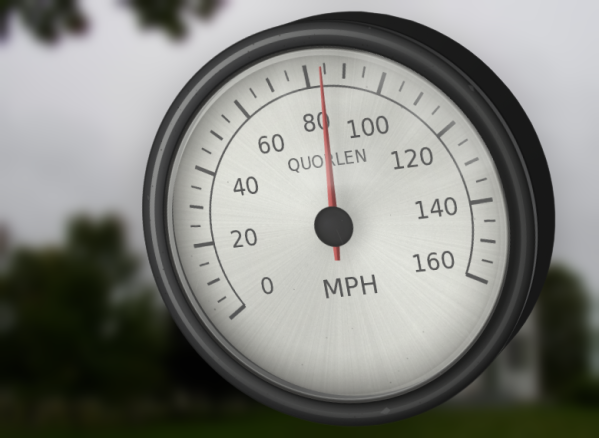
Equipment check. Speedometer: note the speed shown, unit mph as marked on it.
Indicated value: 85 mph
